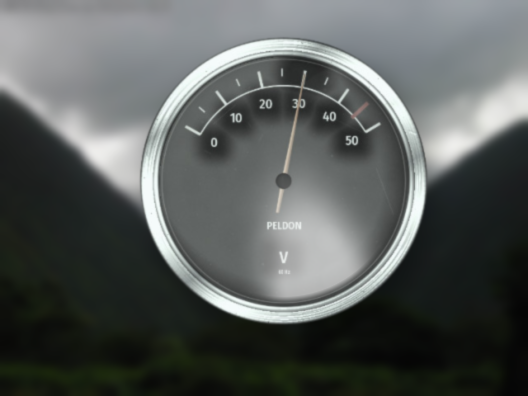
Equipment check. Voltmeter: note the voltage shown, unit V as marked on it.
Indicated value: 30 V
